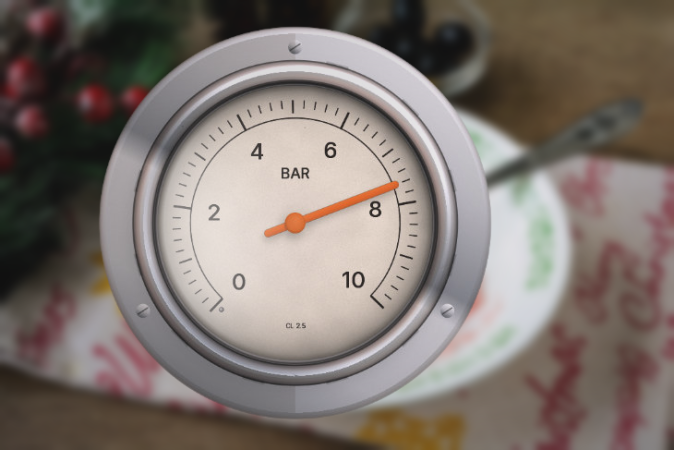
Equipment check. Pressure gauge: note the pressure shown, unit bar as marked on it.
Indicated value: 7.6 bar
